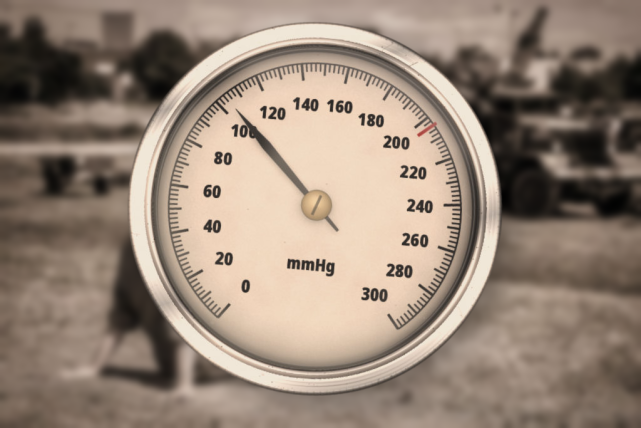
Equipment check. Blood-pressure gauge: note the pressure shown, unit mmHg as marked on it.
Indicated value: 104 mmHg
